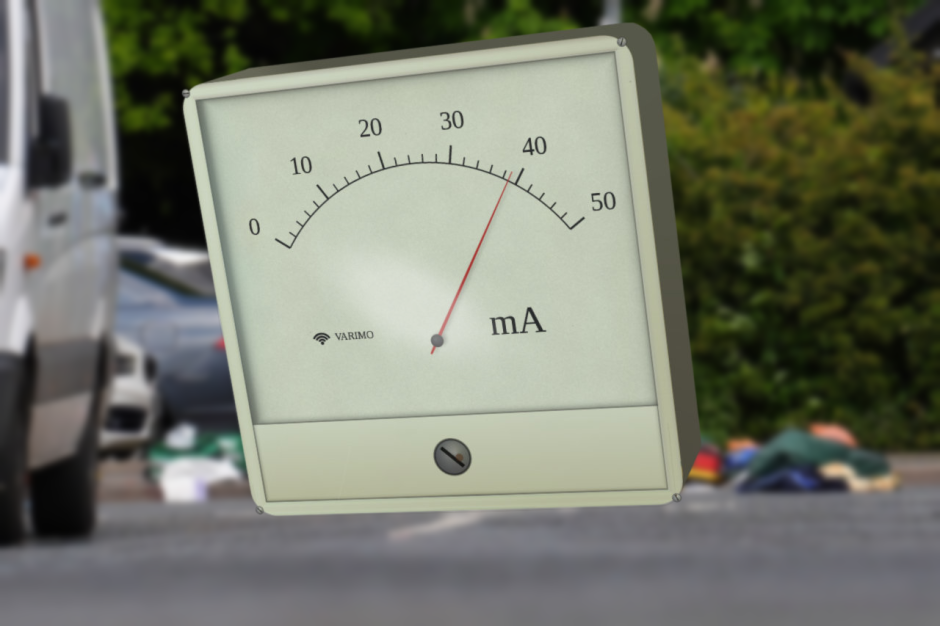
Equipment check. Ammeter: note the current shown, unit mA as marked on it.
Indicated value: 39 mA
